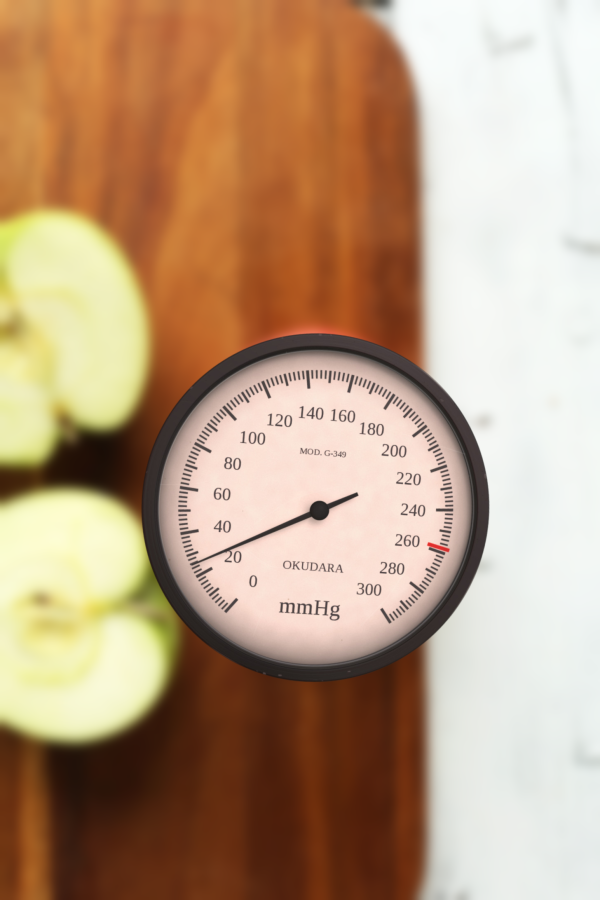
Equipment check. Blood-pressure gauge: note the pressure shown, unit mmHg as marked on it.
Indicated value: 26 mmHg
